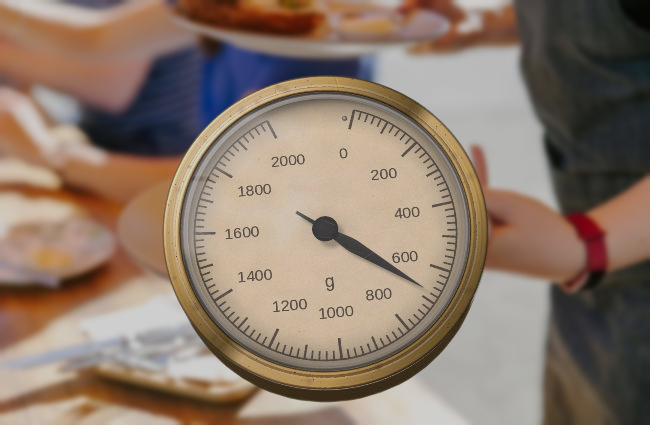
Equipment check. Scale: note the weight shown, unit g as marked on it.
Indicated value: 680 g
